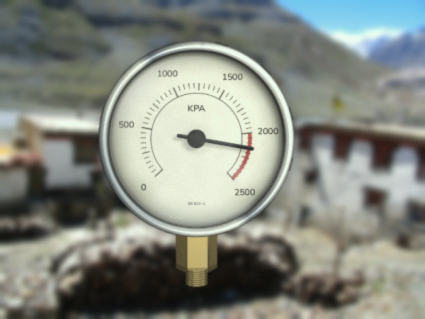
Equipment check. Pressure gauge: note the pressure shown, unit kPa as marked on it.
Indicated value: 2150 kPa
